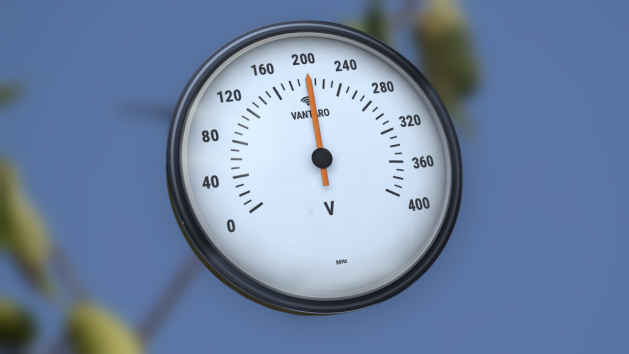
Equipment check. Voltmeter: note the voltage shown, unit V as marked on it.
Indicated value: 200 V
